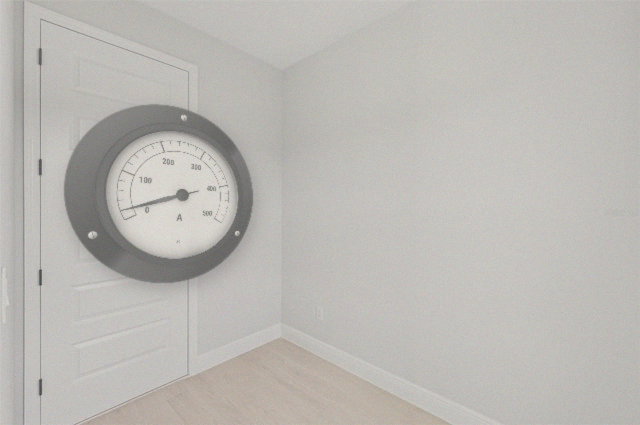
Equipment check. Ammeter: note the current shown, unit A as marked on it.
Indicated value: 20 A
